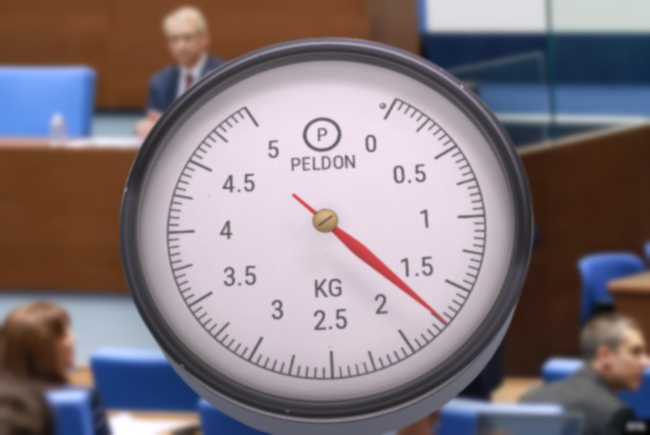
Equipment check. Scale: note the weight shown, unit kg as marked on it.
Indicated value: 1.75 kg
